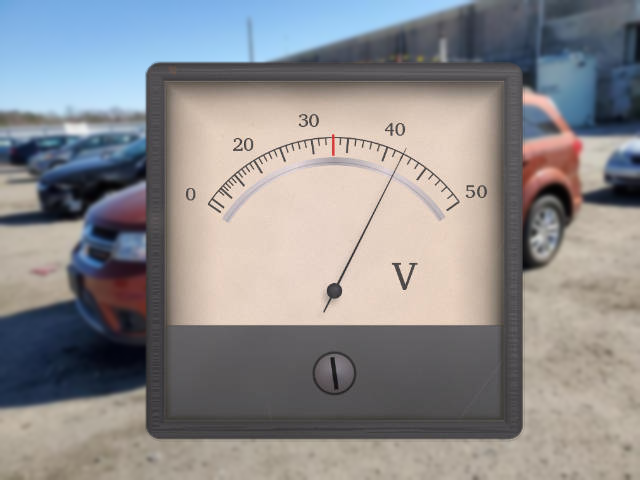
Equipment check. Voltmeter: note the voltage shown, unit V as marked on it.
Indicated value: 42 V
